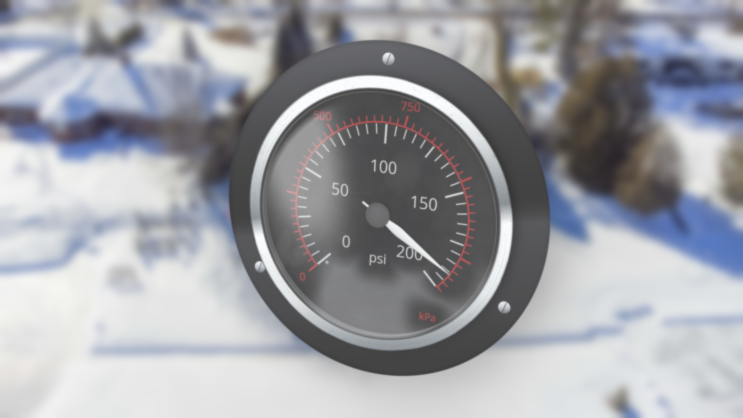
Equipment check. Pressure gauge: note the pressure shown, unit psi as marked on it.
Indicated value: 190 psi
